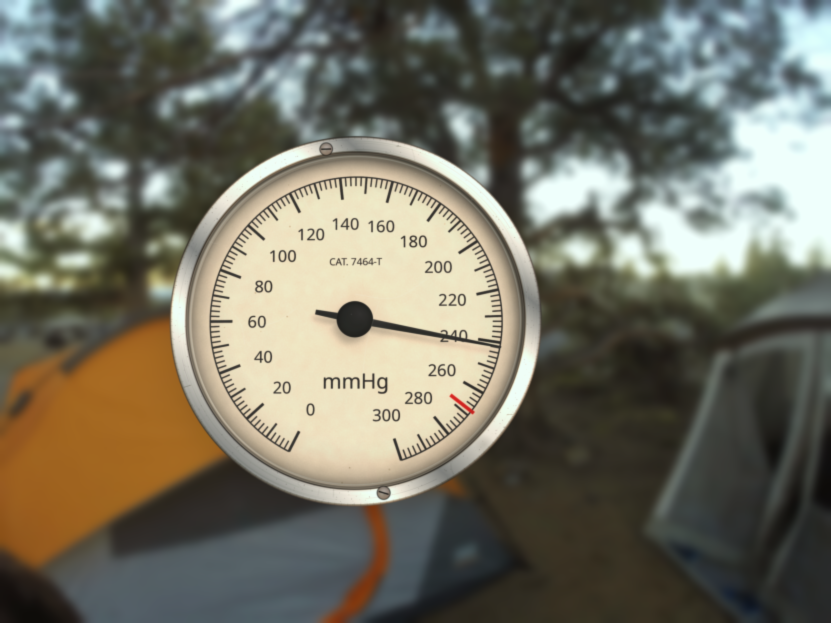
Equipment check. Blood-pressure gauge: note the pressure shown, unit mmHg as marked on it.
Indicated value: 242 mmHg
